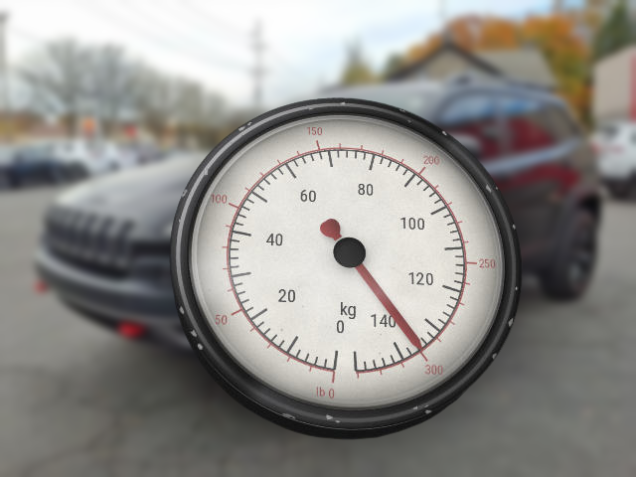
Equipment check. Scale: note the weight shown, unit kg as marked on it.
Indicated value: 136 kg
